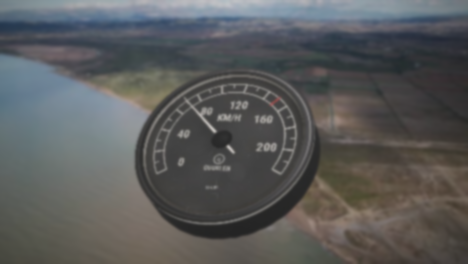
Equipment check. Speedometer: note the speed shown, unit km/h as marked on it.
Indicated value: 70 km/h
